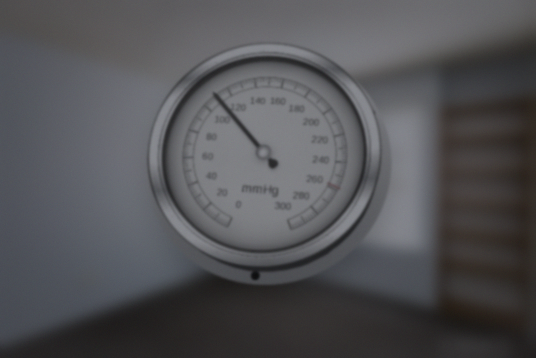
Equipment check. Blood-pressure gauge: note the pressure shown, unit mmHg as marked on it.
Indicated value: 110 mmHg
